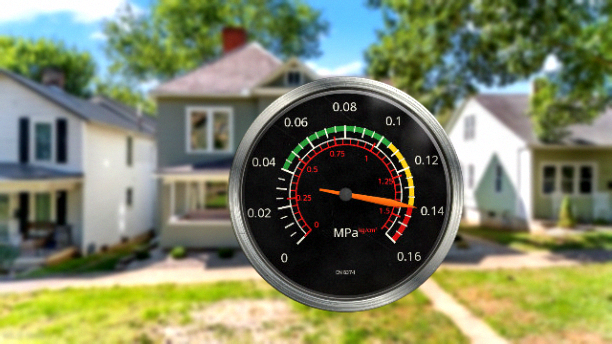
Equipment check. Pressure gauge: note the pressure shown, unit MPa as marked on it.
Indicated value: 0.14 MPa
